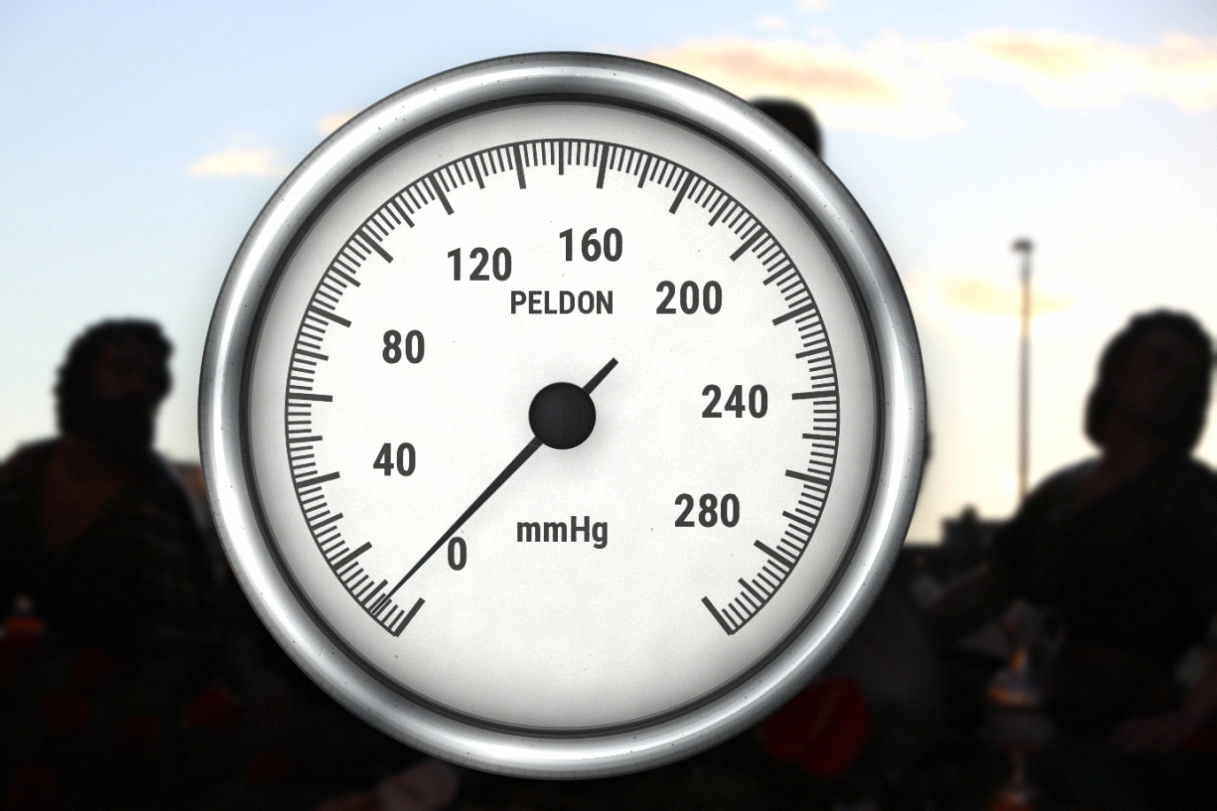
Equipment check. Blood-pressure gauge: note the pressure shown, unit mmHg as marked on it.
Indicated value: 7 mmHg
